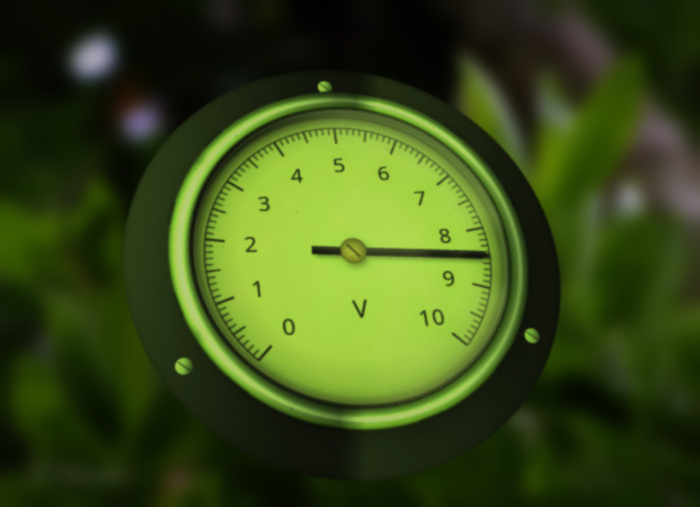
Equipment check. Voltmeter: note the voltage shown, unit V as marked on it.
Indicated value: 8.5 V
